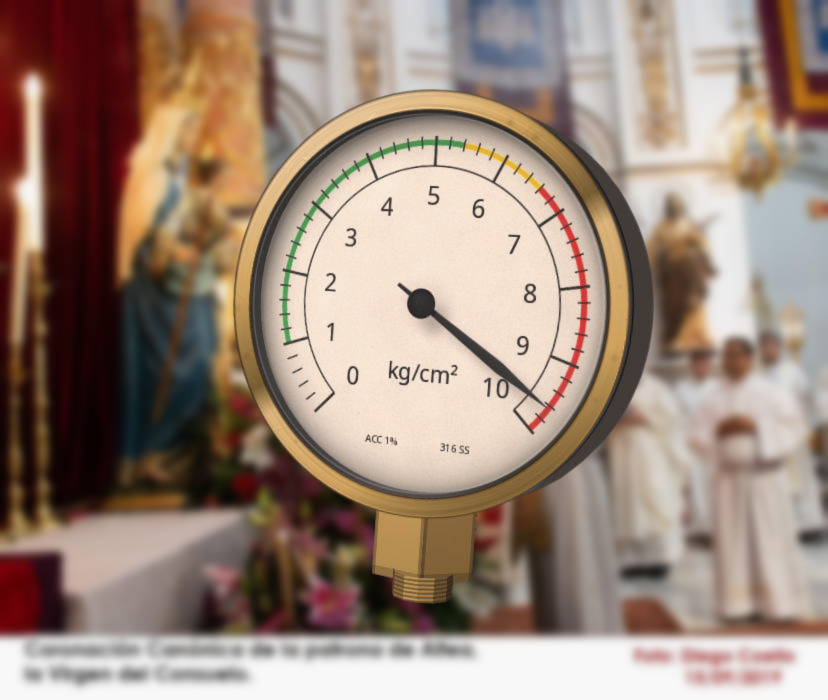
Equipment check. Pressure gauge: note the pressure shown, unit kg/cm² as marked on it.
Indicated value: 9.6 kg/cm²
